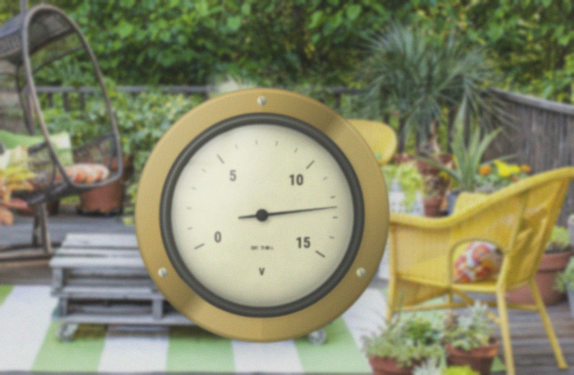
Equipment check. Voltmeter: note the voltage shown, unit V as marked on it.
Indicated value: 12.5 V
